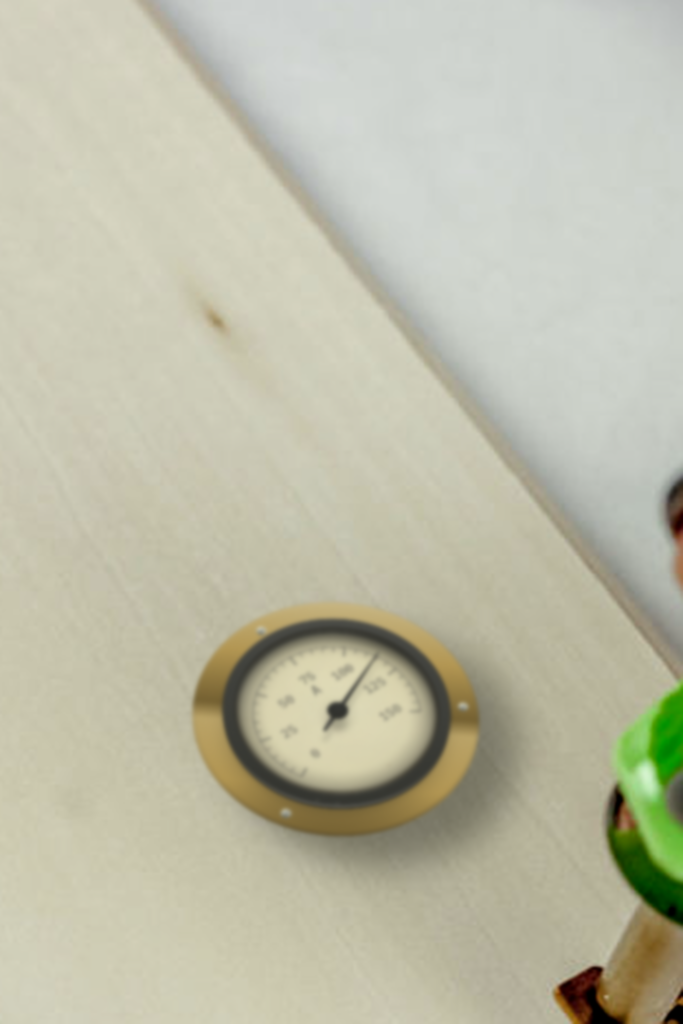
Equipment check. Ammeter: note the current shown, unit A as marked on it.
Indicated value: 115 A
